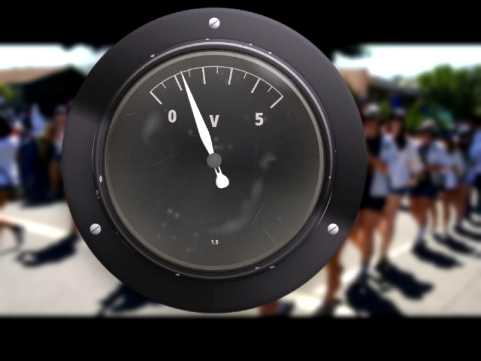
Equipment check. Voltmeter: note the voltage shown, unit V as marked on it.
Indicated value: 1.25 V
